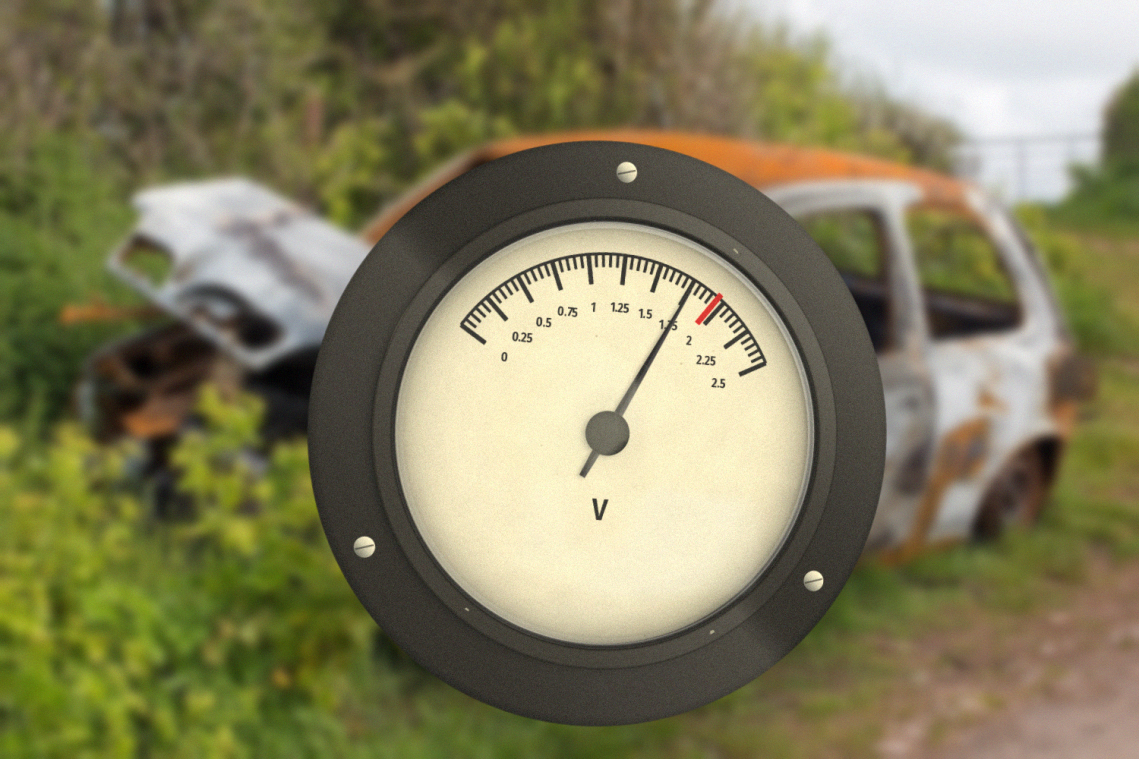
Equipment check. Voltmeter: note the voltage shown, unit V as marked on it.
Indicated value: 1.75 V
